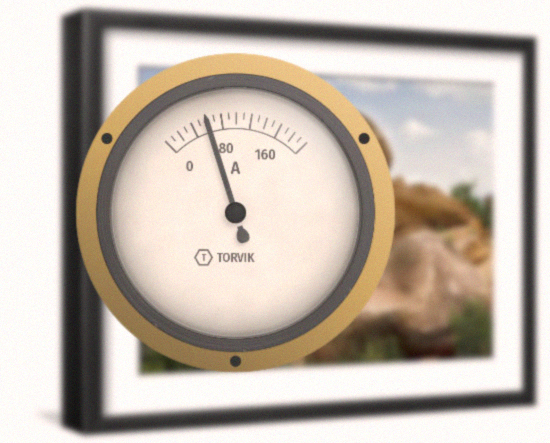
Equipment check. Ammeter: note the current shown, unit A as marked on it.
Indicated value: 60 A
